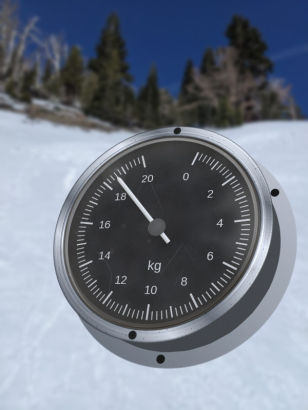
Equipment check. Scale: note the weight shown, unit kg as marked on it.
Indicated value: 18.6 kg
